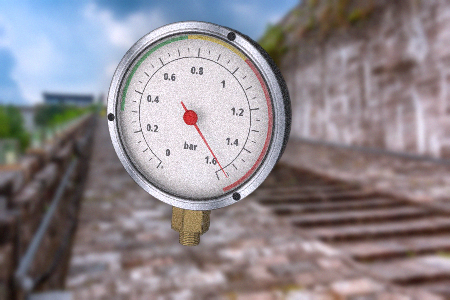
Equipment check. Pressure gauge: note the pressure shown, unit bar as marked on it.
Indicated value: 1.55 bar
